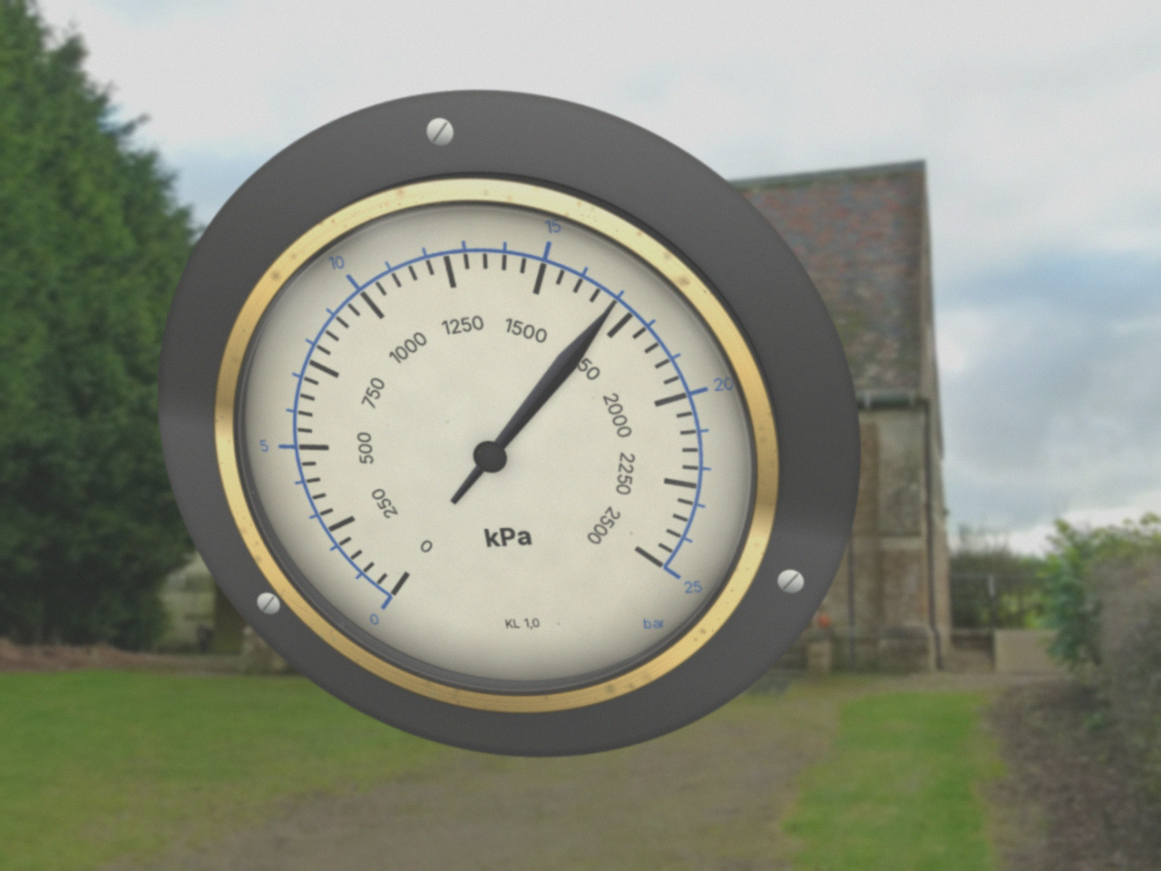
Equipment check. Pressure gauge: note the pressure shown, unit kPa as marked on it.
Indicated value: 1700 kPa
